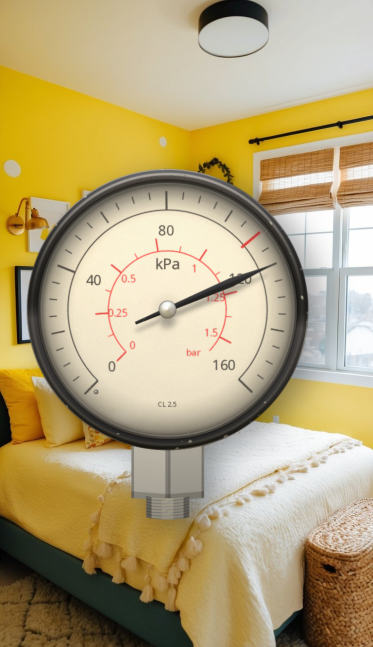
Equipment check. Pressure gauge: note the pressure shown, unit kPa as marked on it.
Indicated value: 120 kPa
